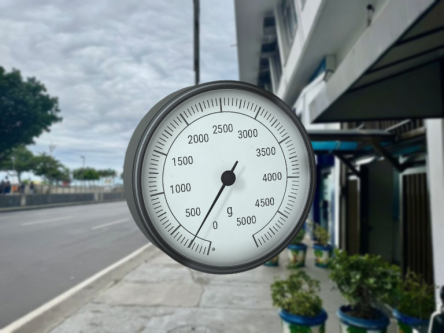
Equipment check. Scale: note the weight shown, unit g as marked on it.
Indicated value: 250 g
